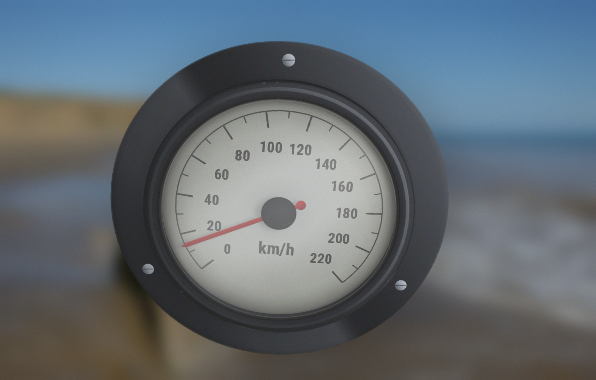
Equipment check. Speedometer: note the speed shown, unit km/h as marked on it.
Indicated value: 15 km/h
